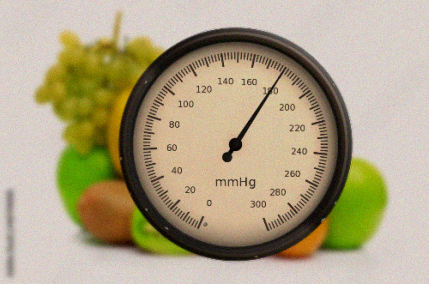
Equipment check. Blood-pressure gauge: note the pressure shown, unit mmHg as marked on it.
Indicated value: 180 mmHg
